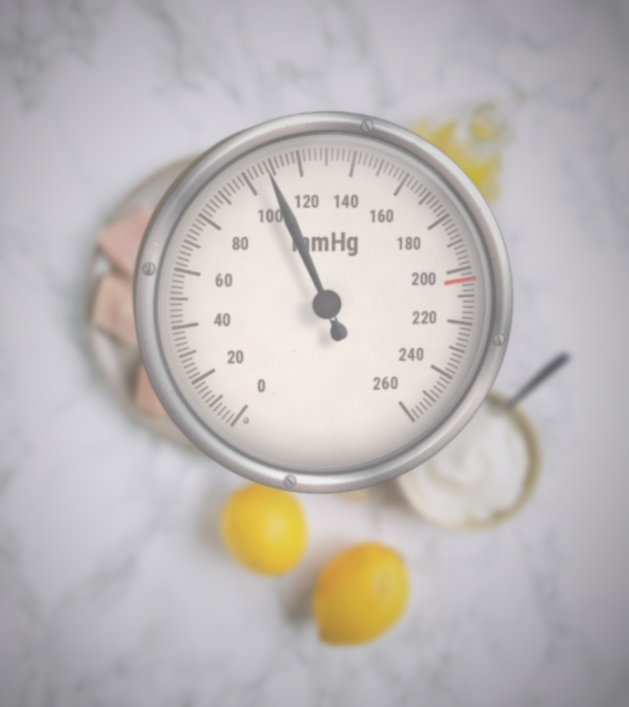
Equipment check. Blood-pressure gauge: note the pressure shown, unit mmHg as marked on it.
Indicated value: 108 mmHg
